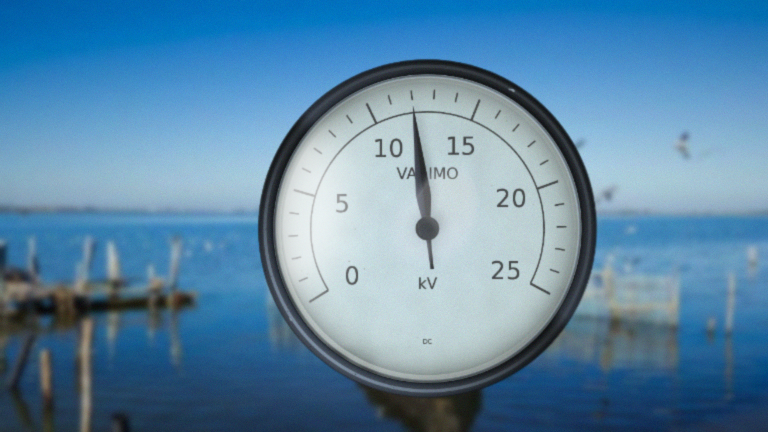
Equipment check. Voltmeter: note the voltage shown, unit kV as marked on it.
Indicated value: 12 kV
